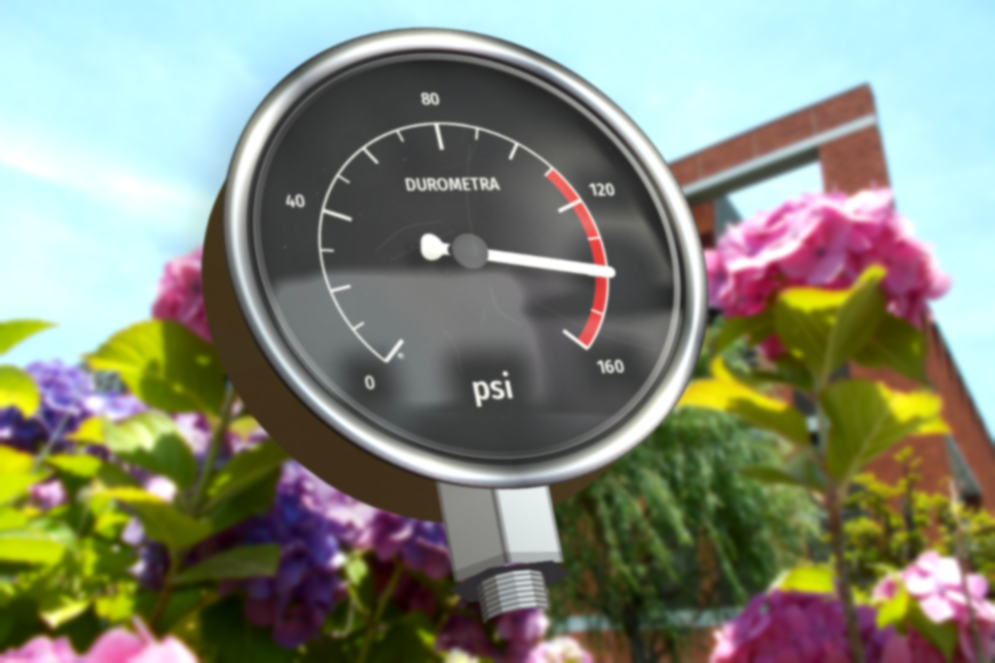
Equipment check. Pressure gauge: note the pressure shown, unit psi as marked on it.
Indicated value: 140 psi
